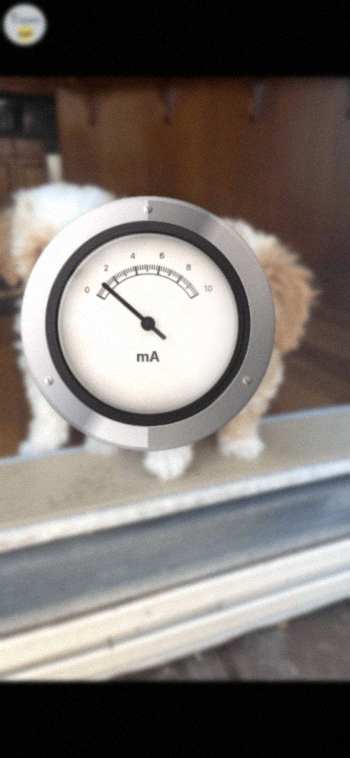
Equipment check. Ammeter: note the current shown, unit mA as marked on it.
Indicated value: 1 mA
